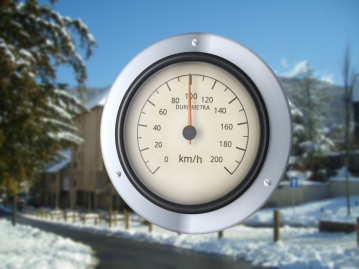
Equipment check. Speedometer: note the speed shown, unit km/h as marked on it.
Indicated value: 100 km/h
